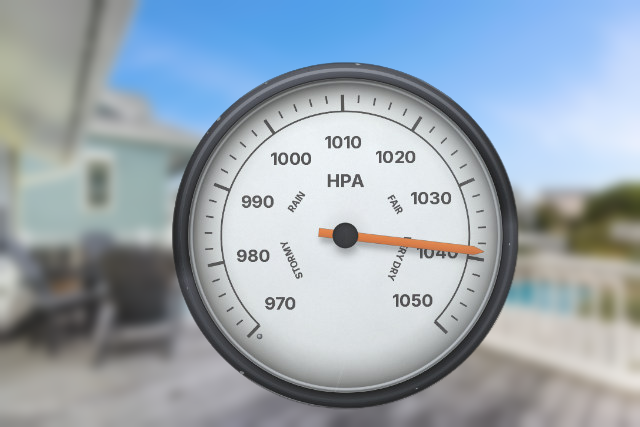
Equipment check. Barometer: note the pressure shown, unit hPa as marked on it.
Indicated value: 1039 hPa
